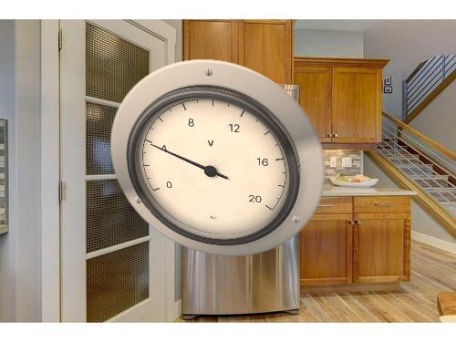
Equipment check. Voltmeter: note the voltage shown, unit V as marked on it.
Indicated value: 4 V
